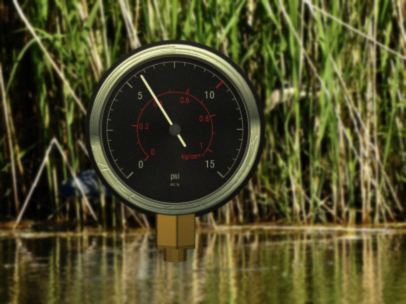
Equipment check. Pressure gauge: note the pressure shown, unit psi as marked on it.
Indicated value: 5.75 psi
